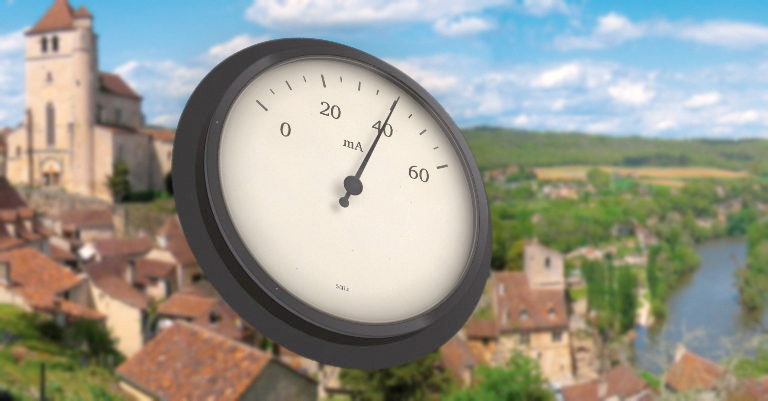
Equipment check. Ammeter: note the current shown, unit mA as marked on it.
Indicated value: 40 mA
